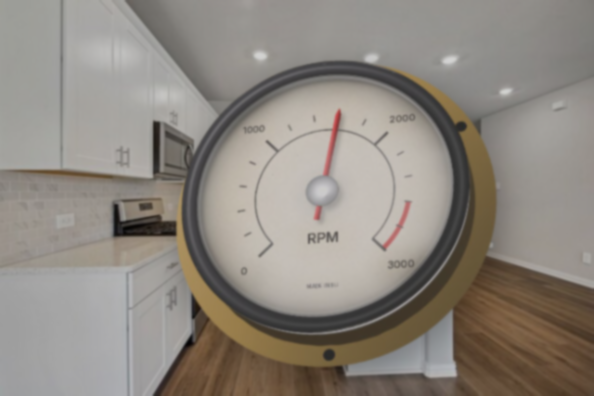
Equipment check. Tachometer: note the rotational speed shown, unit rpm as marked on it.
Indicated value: 1600 rpm
